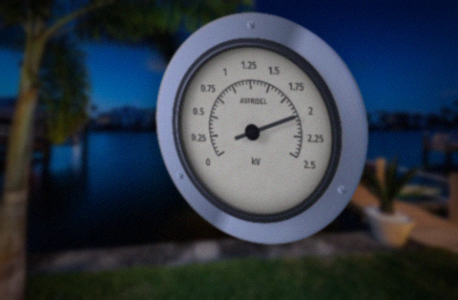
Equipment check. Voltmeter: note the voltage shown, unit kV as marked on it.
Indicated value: 2 kV
